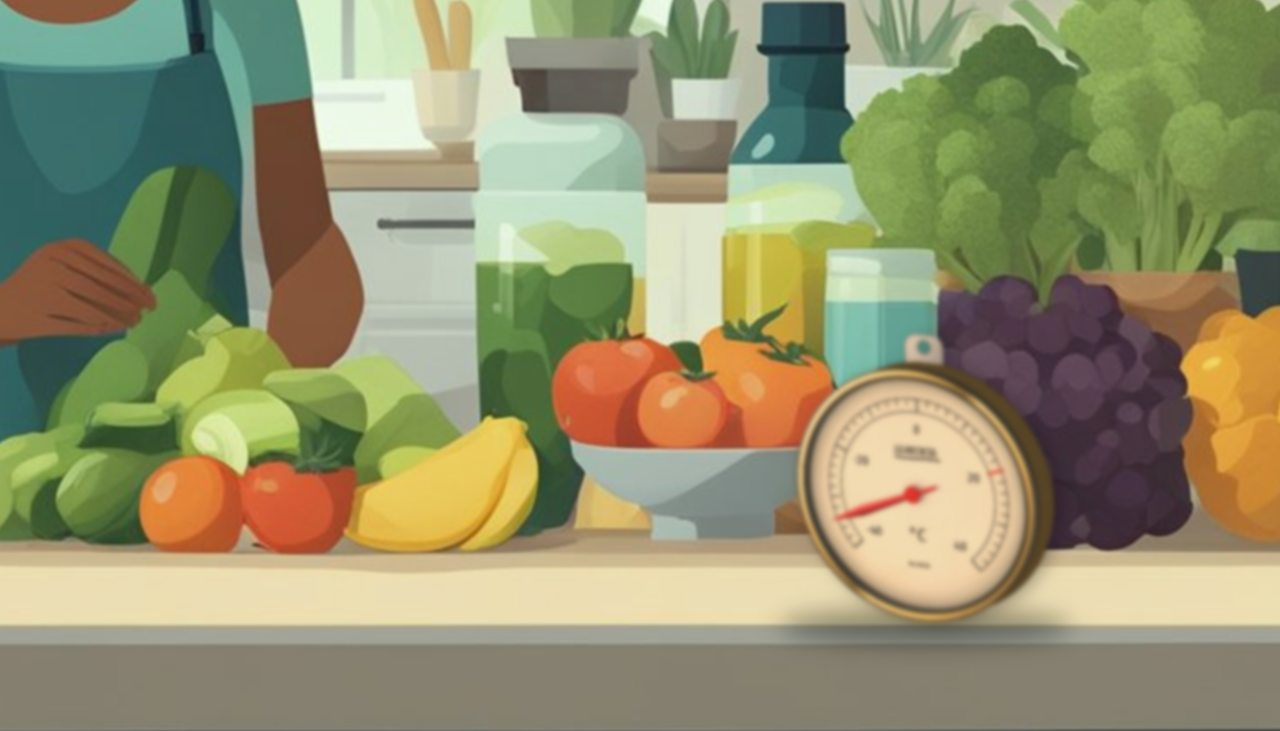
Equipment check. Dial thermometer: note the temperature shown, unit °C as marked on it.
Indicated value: -34 °C
